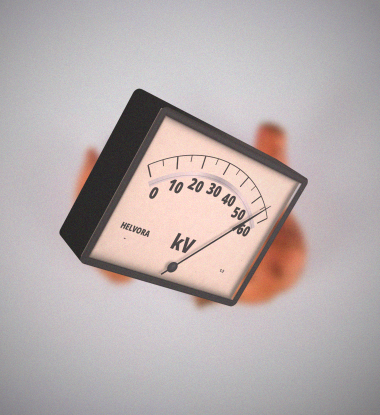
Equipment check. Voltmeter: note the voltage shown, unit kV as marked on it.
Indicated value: 55 kV
